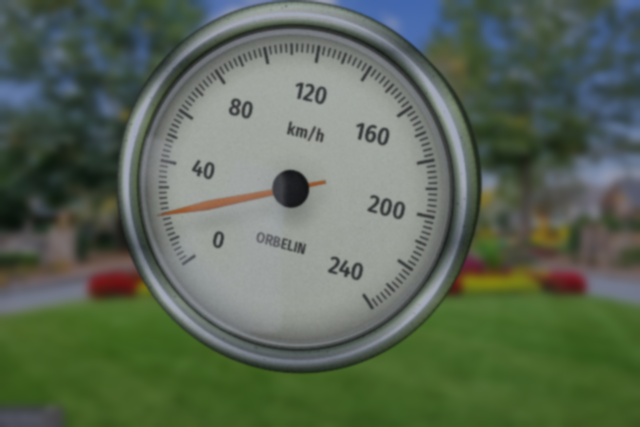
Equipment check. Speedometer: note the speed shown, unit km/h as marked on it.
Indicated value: 20 km/h
